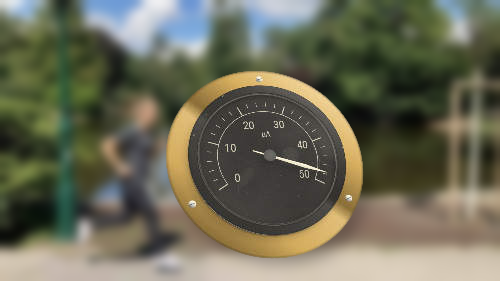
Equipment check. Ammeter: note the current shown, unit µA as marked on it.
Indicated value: 48 µA
